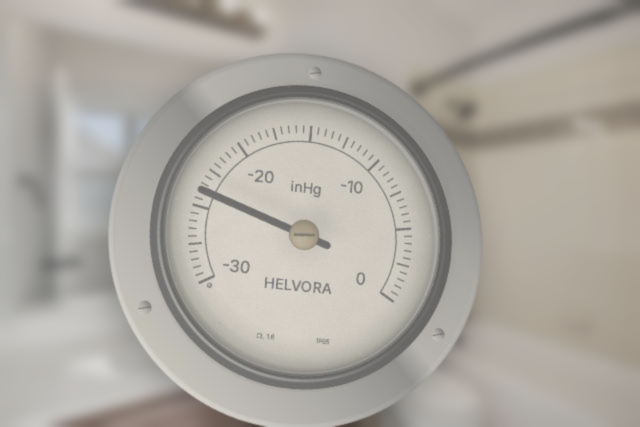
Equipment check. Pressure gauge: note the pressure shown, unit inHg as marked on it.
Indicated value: -24 inHg
